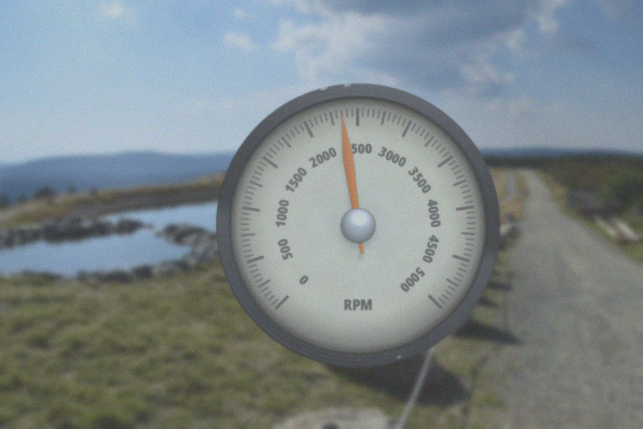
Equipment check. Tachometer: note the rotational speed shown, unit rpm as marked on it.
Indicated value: 2350 rpm
